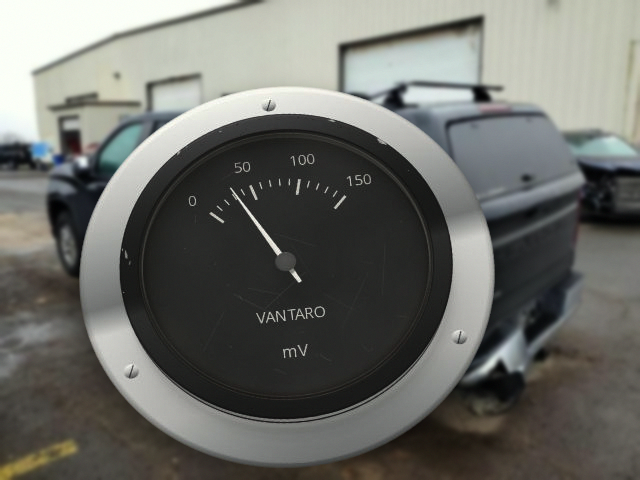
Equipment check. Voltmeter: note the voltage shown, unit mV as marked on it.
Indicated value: 30 mV
